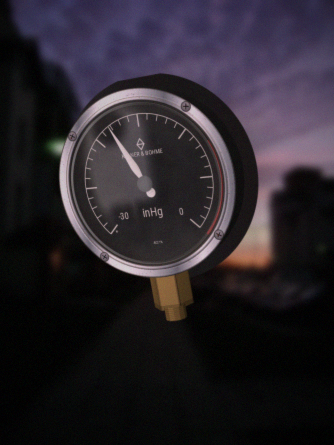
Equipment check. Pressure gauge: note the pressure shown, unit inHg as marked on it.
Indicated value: -18 inHg
